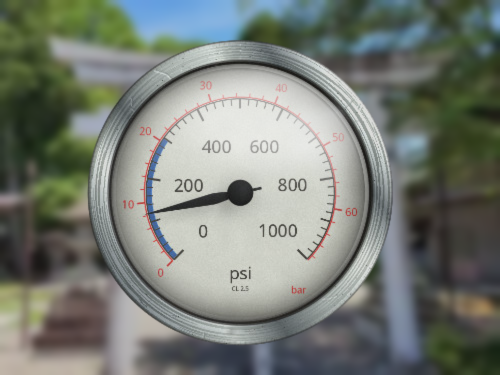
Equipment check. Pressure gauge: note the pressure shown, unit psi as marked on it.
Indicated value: 120 psi
